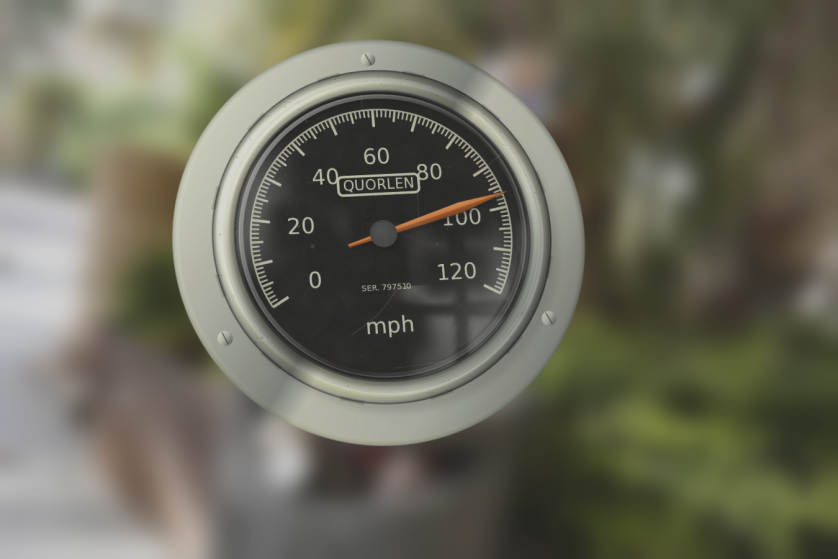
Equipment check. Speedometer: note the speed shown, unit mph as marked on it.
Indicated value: 97 mph
